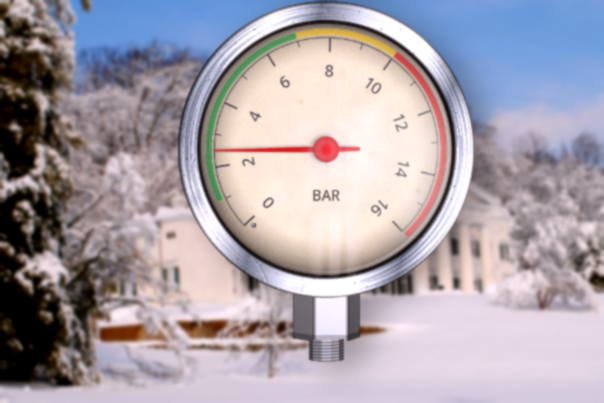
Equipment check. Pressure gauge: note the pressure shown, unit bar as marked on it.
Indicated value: 2.5 bar
